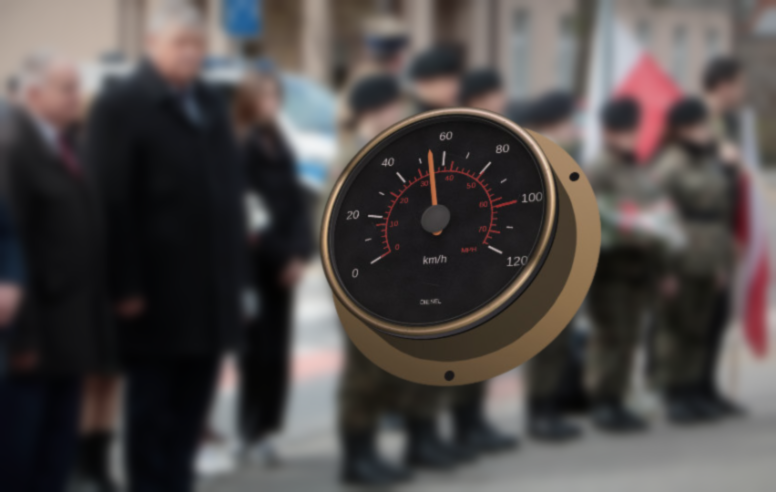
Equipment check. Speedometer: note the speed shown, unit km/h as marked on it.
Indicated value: 55 km/h
